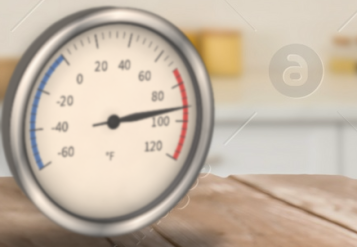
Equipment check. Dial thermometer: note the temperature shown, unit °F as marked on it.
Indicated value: 92 °F
